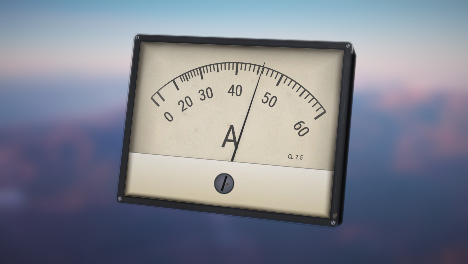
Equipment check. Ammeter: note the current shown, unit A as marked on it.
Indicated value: 46 A
